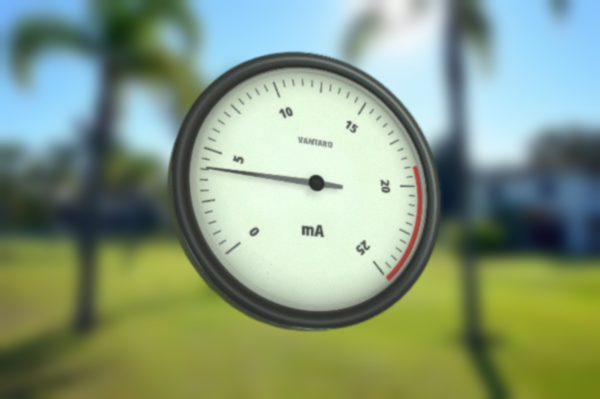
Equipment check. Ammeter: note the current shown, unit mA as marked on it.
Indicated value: 4 mA
